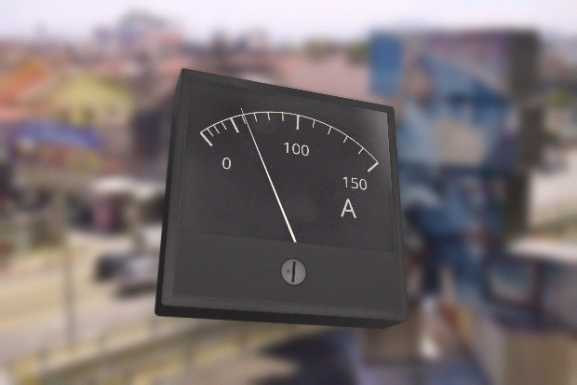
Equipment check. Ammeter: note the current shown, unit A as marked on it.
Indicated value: 60 A
